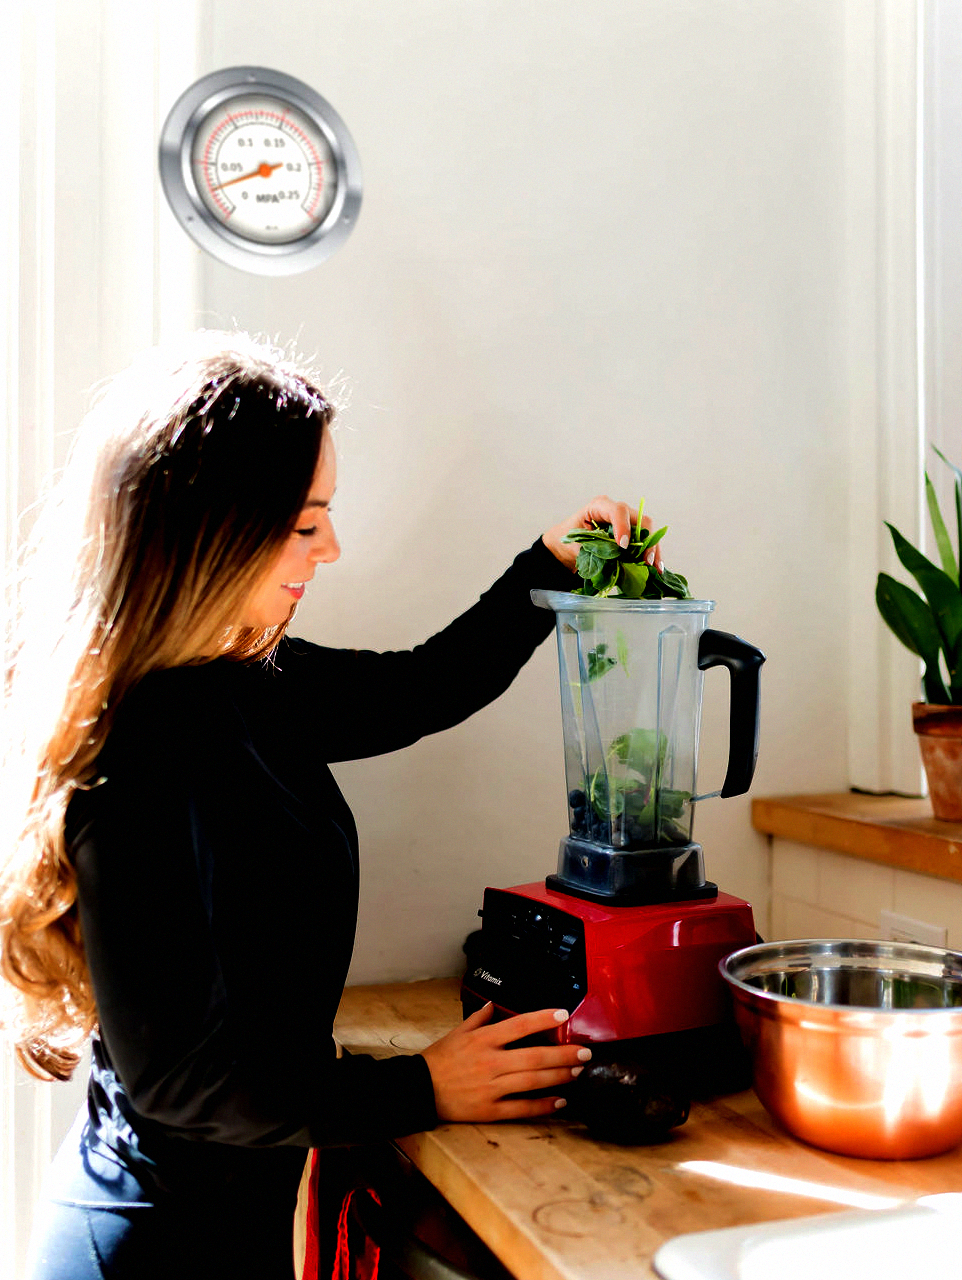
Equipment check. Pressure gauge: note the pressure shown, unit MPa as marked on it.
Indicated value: 0.025 MPa
